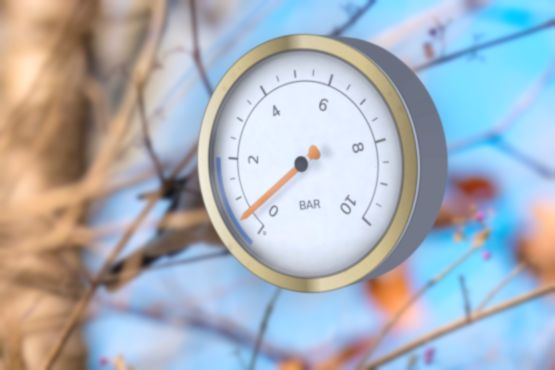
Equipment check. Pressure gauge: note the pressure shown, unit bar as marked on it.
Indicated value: 0.5 bar
